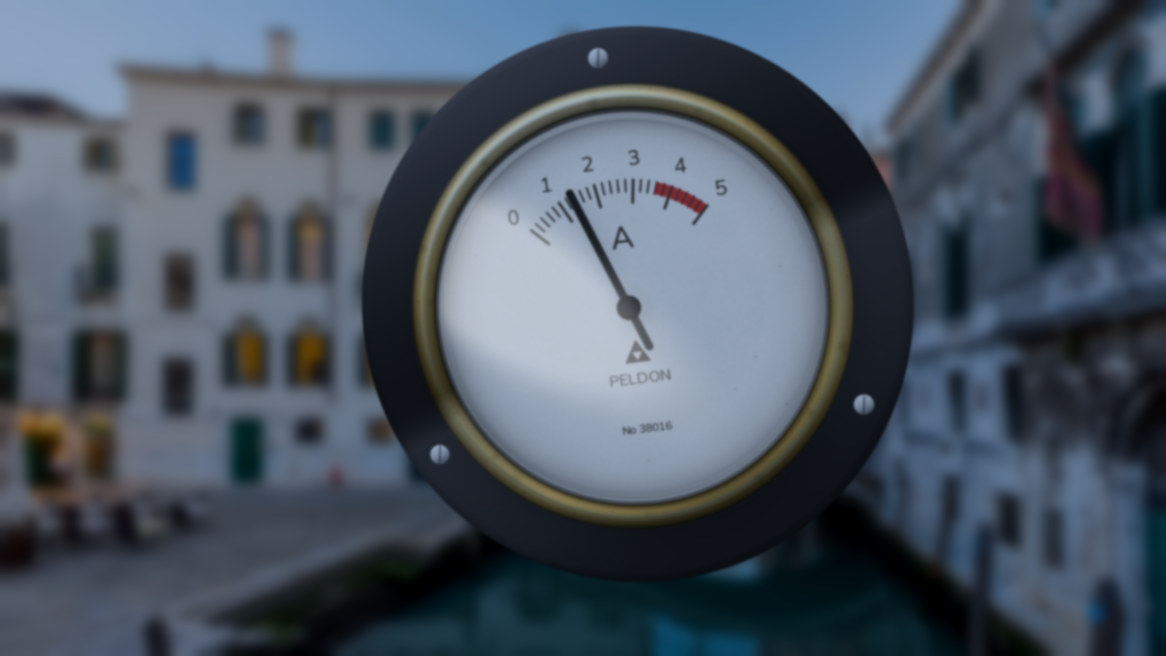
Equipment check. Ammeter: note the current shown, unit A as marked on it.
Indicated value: 1.4 A
